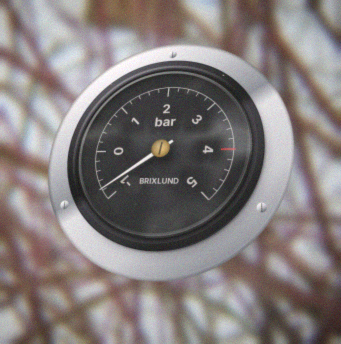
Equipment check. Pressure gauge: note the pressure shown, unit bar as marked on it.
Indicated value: -0.8 bar
